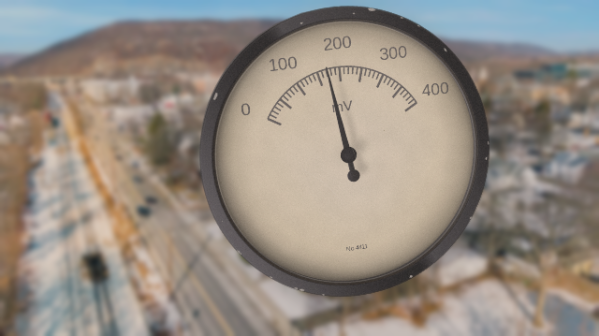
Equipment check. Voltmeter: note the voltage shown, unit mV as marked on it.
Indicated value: 170 mV
